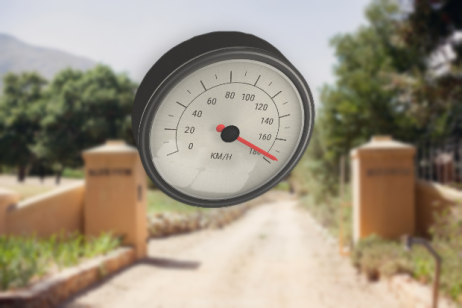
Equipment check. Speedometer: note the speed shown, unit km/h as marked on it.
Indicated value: 175 km/h
